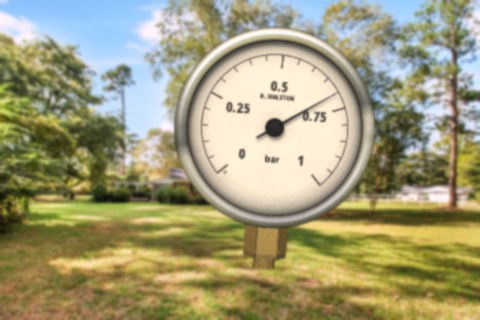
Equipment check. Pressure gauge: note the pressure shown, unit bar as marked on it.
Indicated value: 0.7 bar
